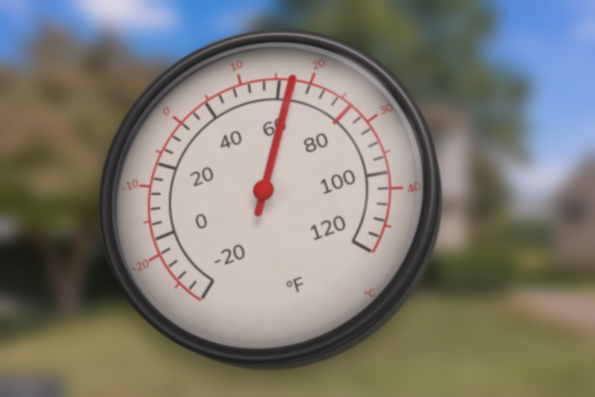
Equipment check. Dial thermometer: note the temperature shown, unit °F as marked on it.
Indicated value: 64 °F
